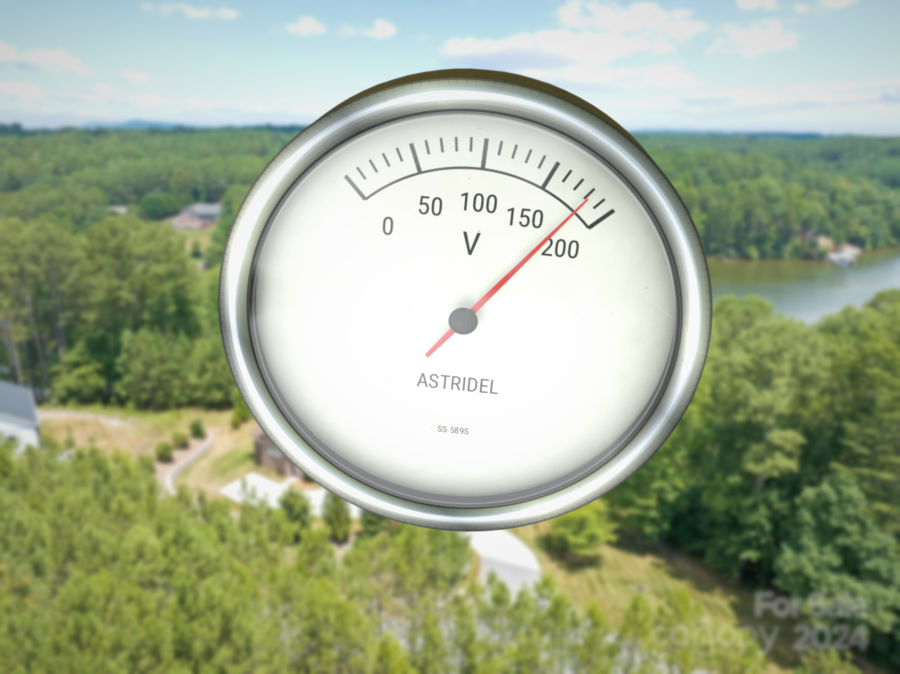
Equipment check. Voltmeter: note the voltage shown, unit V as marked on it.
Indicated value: 180 V
